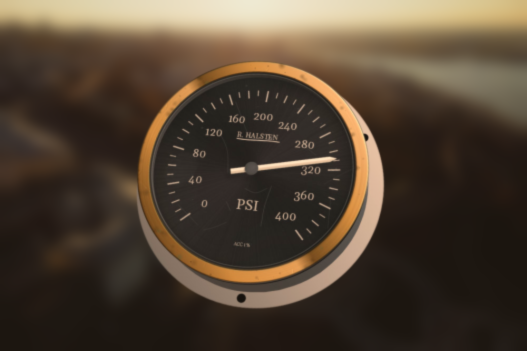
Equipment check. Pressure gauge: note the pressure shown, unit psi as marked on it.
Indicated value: 310 psi
